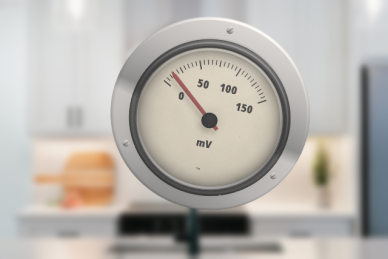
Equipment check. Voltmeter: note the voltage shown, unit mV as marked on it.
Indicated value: 15 mV
